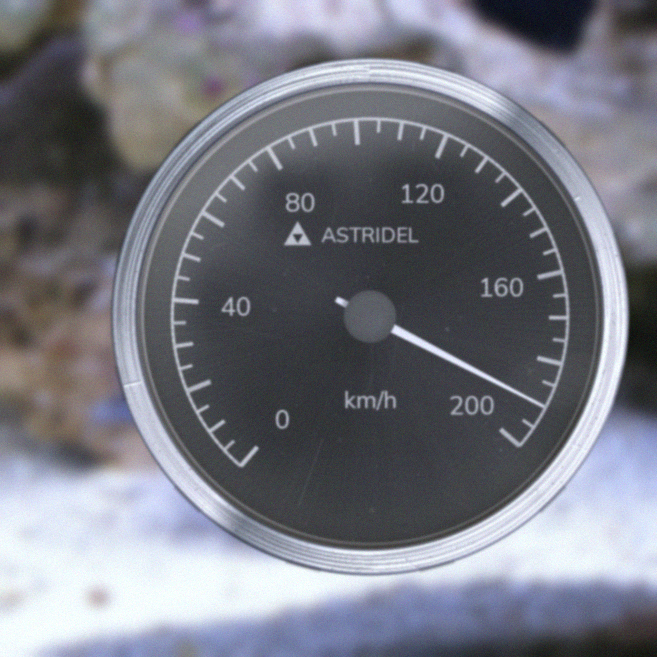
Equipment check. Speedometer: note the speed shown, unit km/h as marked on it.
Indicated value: 190 km/h
